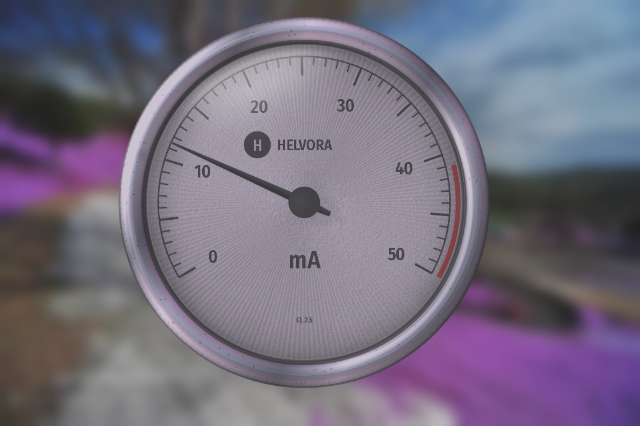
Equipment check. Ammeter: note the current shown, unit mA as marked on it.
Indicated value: 11.5 mA
